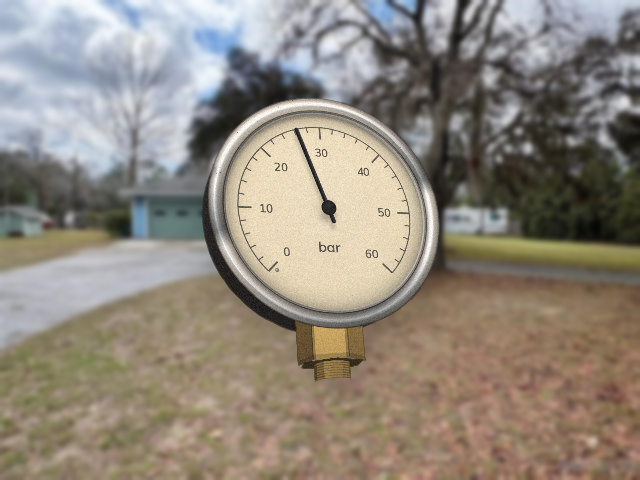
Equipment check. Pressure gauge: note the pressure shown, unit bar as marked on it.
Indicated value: 26 bar
